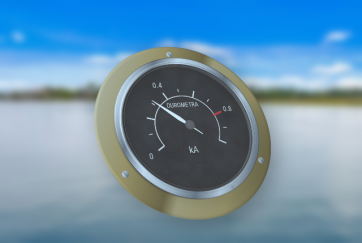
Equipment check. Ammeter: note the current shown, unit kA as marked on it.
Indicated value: 0.3 kA
